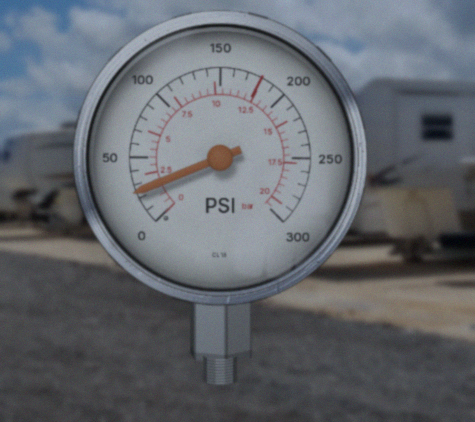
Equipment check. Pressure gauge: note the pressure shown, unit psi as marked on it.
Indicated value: 25 psi
